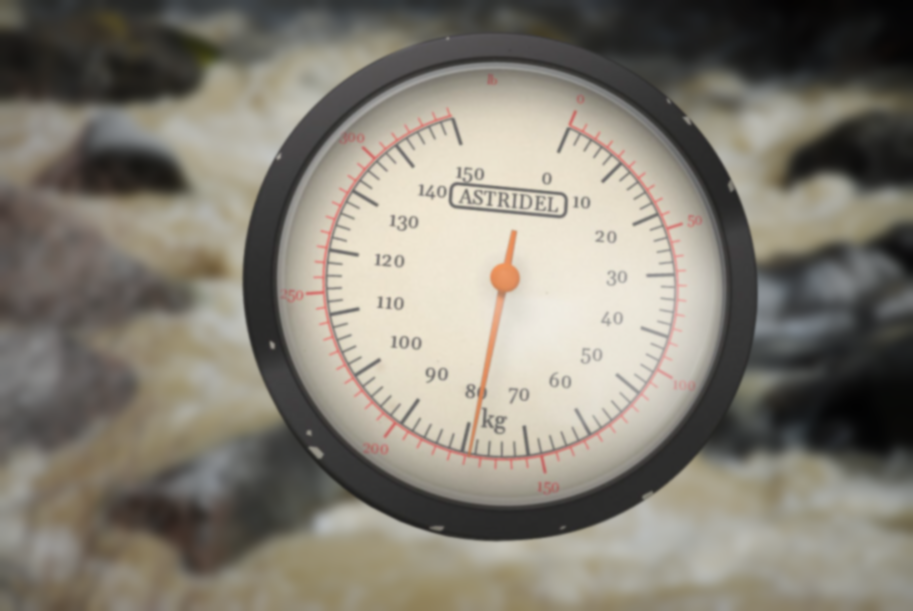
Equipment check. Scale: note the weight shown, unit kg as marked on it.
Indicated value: 79 kg
